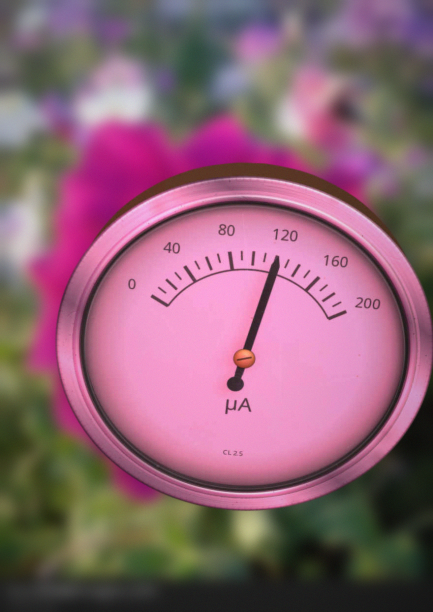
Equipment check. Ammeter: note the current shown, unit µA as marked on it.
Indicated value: 120 µA
